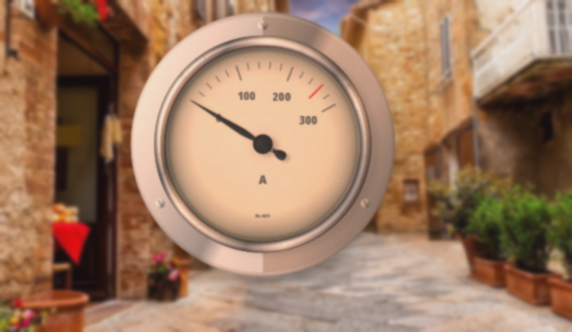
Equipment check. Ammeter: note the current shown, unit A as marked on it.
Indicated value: 0 A
